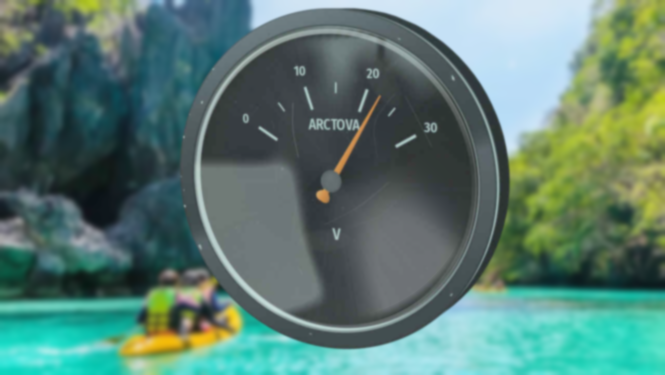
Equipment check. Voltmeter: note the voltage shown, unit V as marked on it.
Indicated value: 22.5 V
